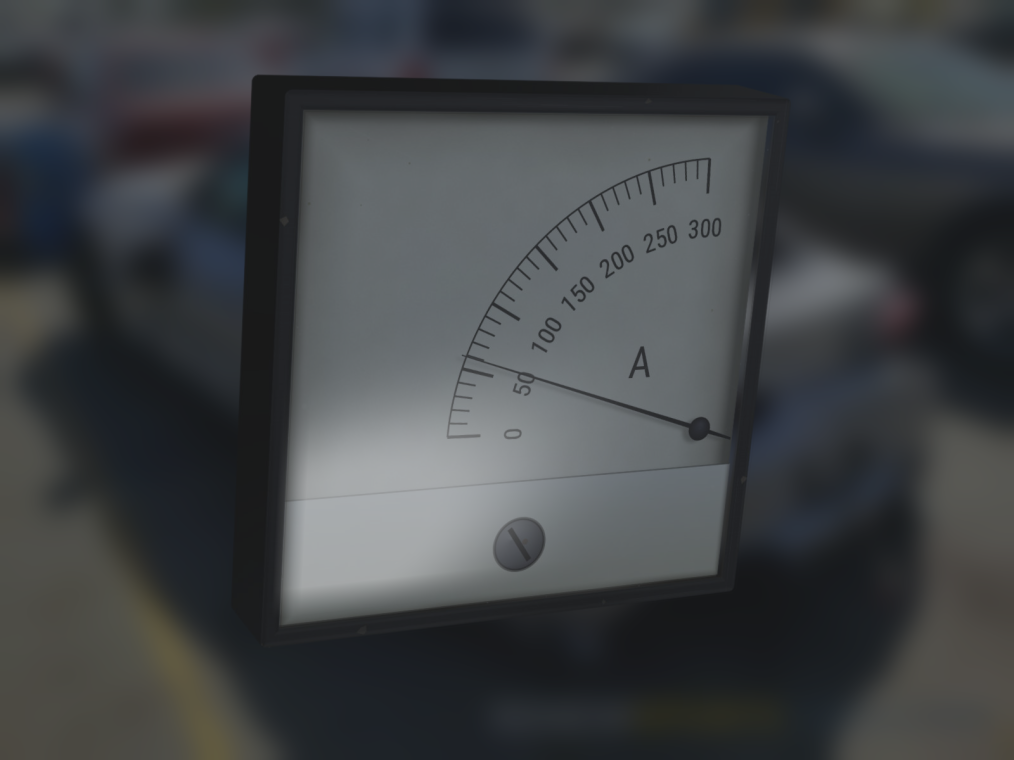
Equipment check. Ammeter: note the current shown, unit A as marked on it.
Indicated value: 60 A
